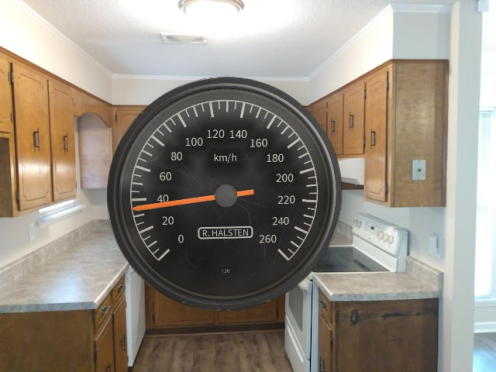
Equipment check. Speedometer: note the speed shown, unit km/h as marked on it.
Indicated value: 35 km/h
